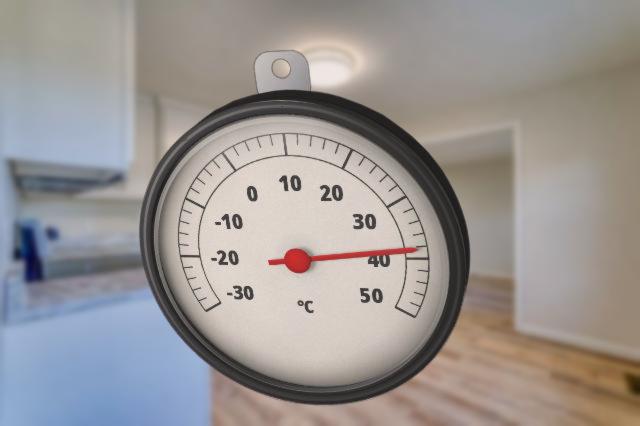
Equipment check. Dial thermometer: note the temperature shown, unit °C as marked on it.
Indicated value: 38 °C
